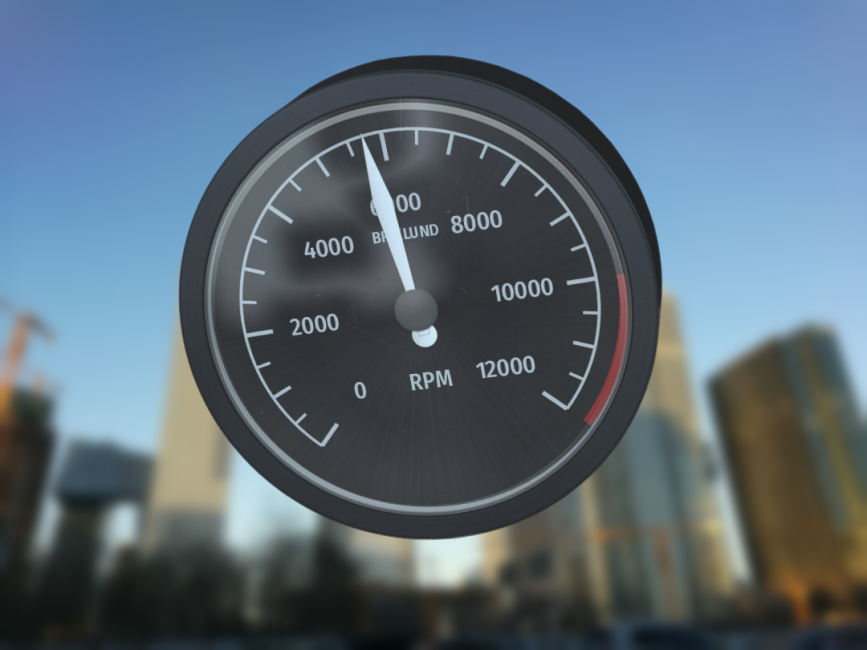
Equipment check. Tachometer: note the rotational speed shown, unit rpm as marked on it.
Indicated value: 5750 rpm
